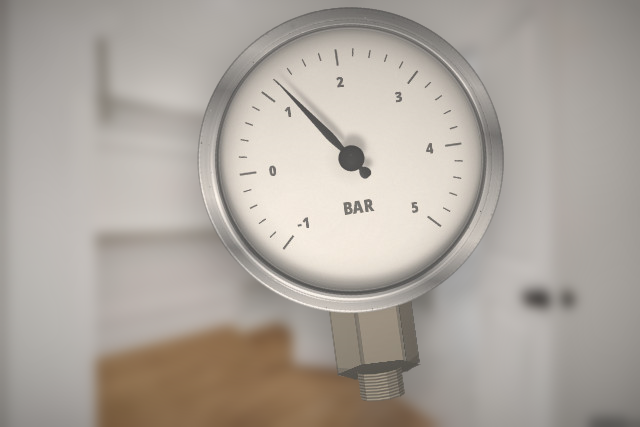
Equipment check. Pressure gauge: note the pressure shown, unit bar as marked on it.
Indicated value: 1.2 bar
